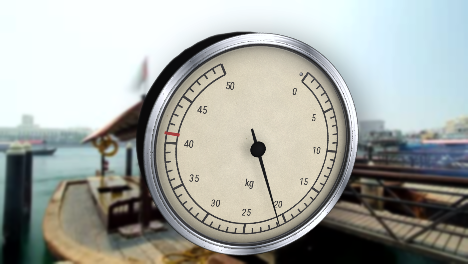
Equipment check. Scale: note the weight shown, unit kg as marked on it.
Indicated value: 21 kg
